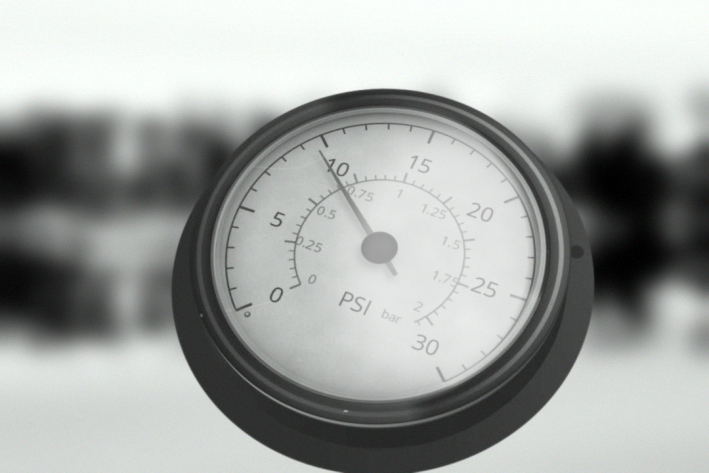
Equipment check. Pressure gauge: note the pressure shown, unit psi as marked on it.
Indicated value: 9.5 psi
